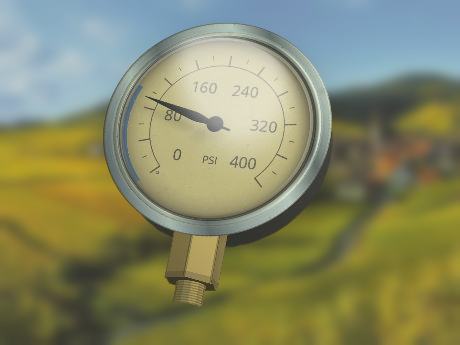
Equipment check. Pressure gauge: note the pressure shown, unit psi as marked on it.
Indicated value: 90 psi
